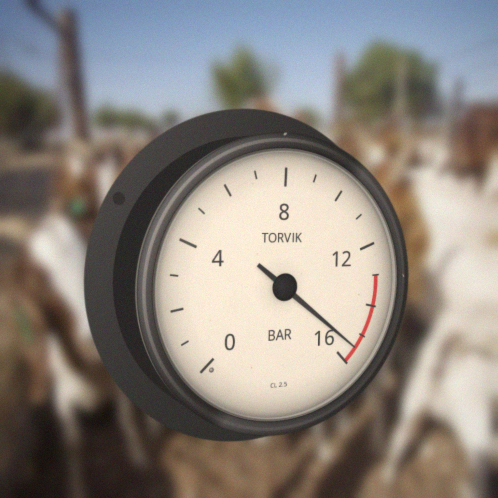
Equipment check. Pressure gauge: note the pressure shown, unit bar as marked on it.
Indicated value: 15.5 bar
